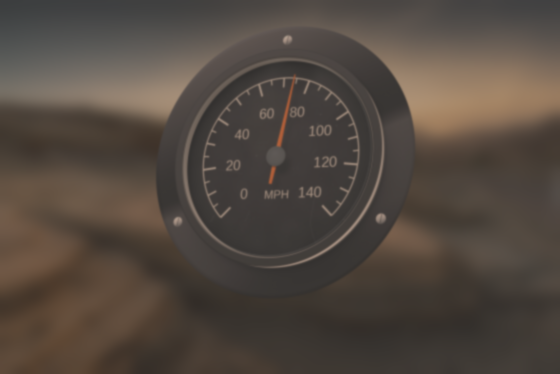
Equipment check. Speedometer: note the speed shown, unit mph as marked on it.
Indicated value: 75 mph
